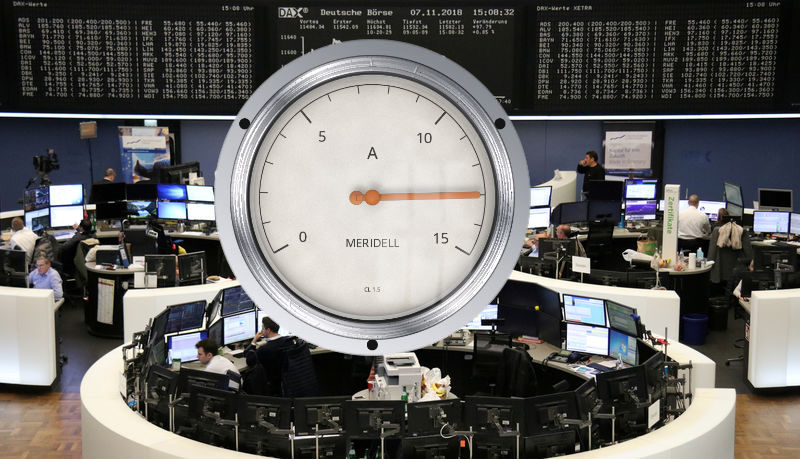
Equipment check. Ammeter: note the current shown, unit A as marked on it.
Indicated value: 13 A
